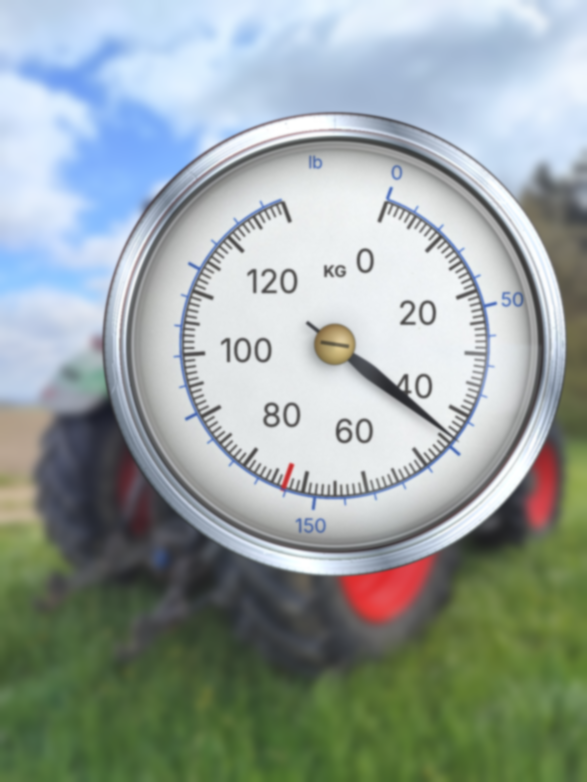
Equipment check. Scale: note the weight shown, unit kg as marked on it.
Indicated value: 44 kg
